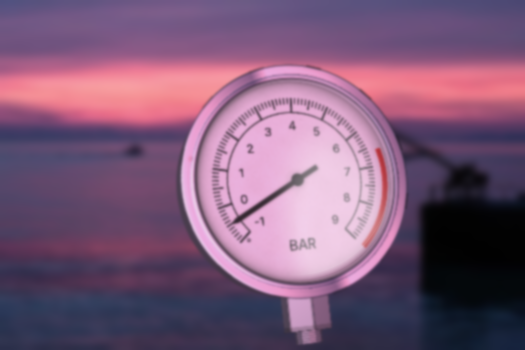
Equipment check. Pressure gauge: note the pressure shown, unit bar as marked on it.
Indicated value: -0.5 bar
